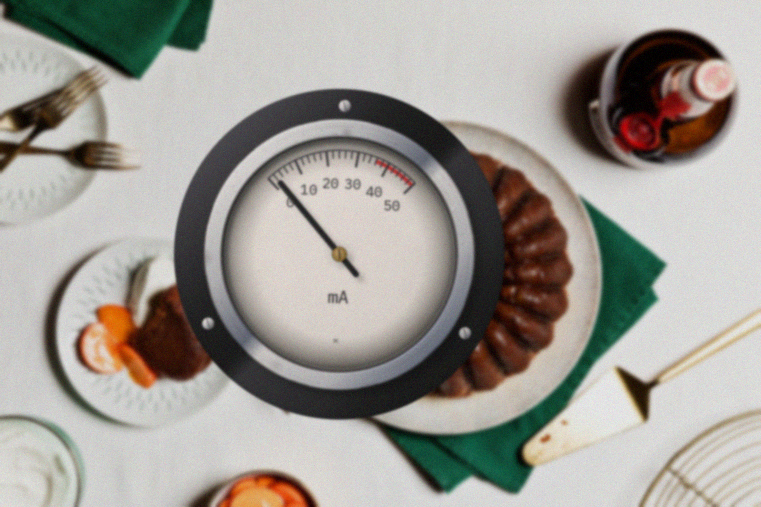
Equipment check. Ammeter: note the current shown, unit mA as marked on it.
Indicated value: 2 mA
